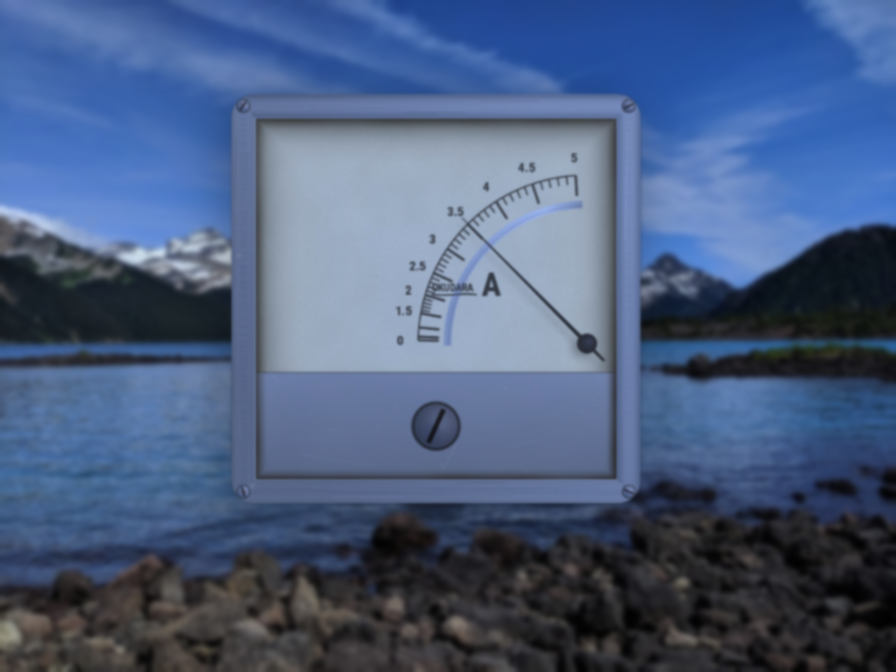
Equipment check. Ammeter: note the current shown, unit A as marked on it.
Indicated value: 3.5 A
